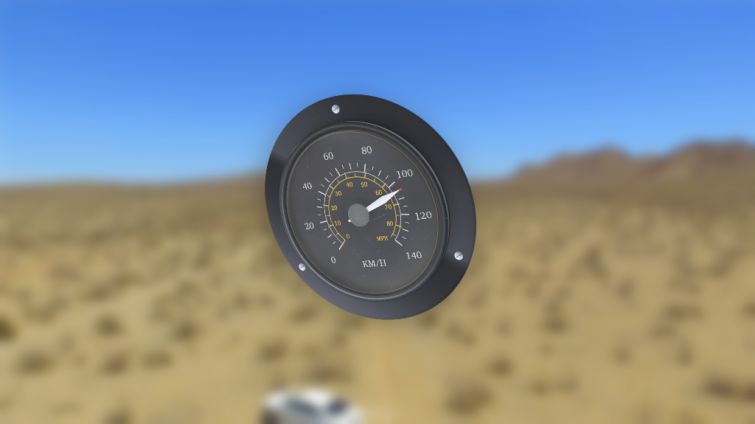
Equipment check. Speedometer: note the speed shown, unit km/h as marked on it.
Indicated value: 105 km/h
